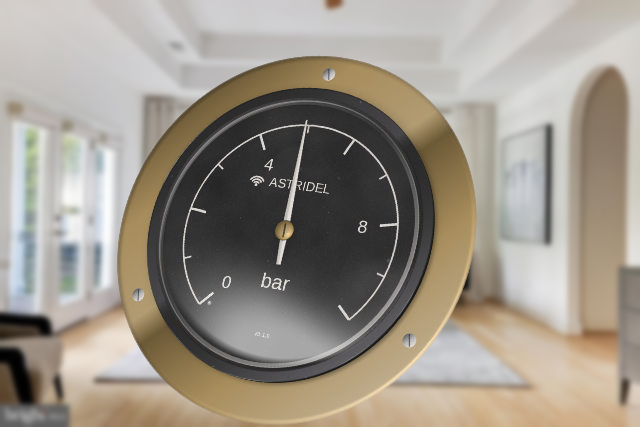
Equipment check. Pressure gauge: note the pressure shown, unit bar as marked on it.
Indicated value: 5 bar
